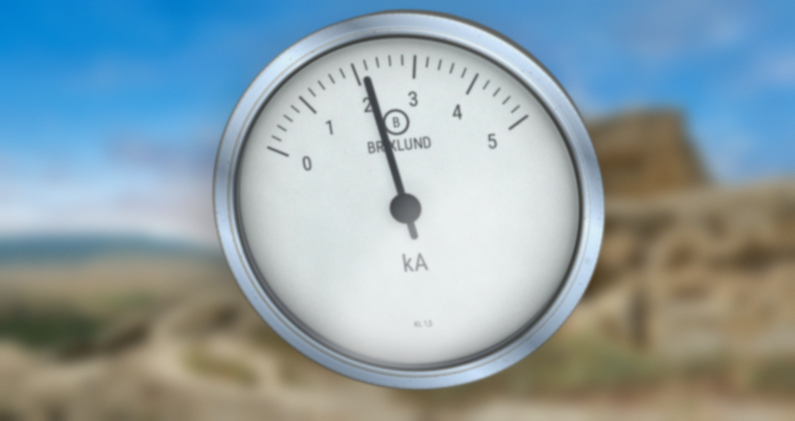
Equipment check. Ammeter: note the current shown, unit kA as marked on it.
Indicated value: 2.2 kA
